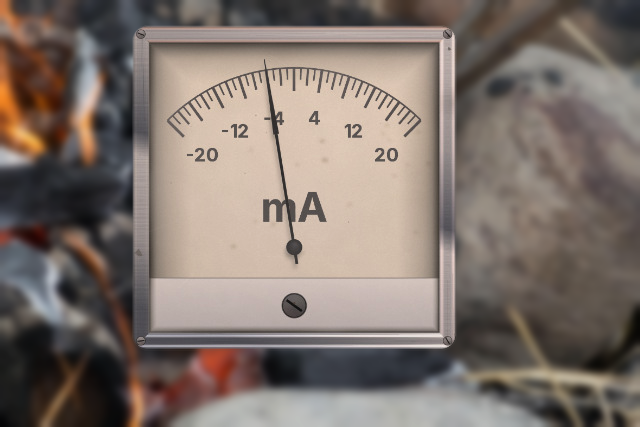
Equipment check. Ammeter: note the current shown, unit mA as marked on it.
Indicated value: -4 mA
